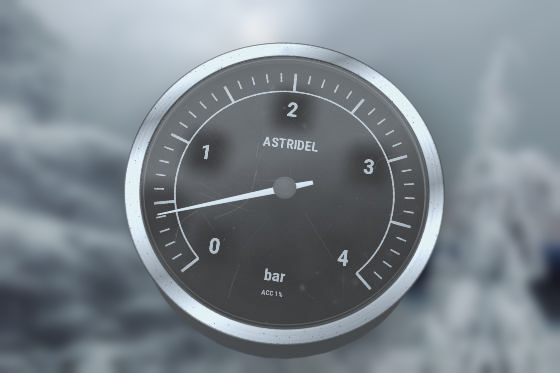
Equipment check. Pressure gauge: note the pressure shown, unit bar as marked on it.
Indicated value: 0.4 bar
